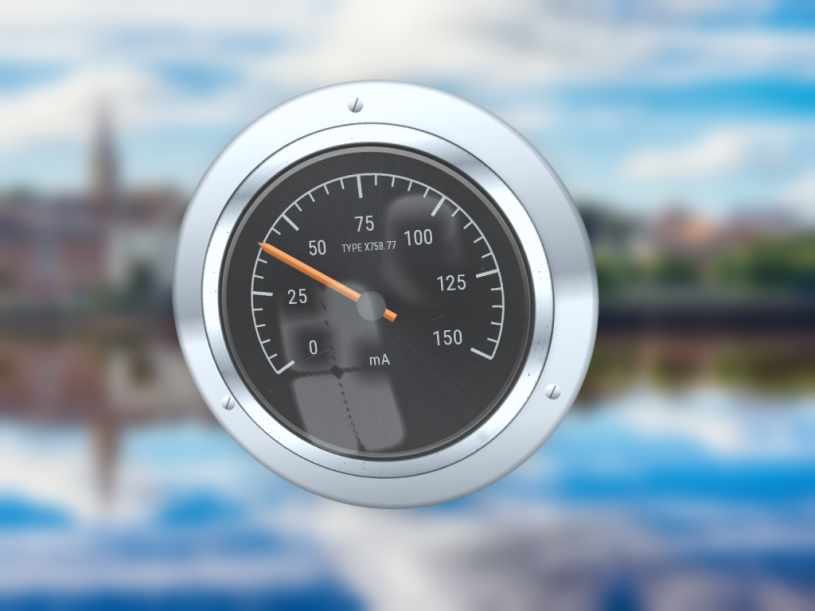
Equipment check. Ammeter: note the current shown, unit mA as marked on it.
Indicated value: 40 mA
